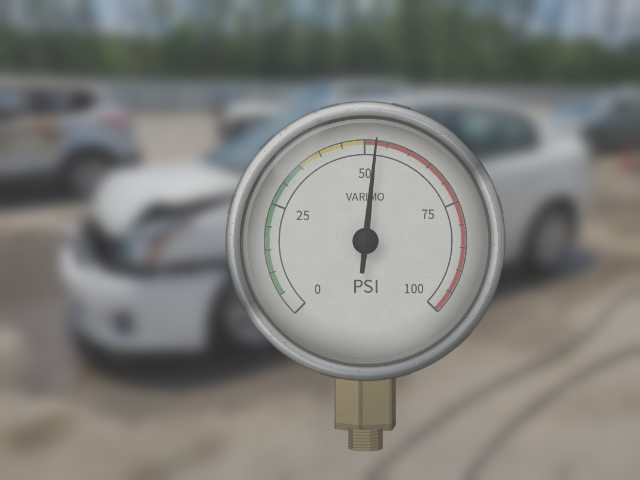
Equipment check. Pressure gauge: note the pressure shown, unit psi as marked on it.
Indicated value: 52.5 psi
